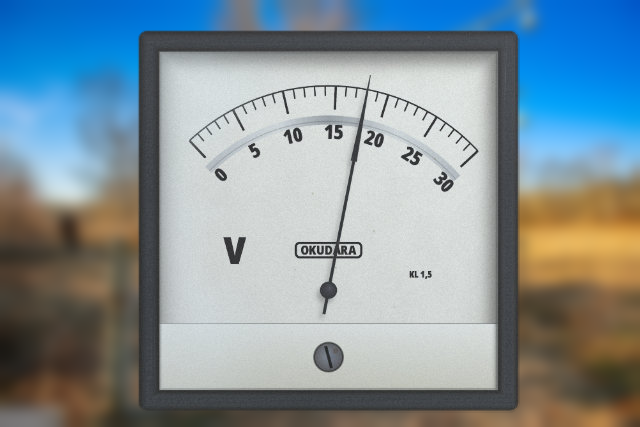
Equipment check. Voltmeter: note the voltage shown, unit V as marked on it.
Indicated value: 18 V
